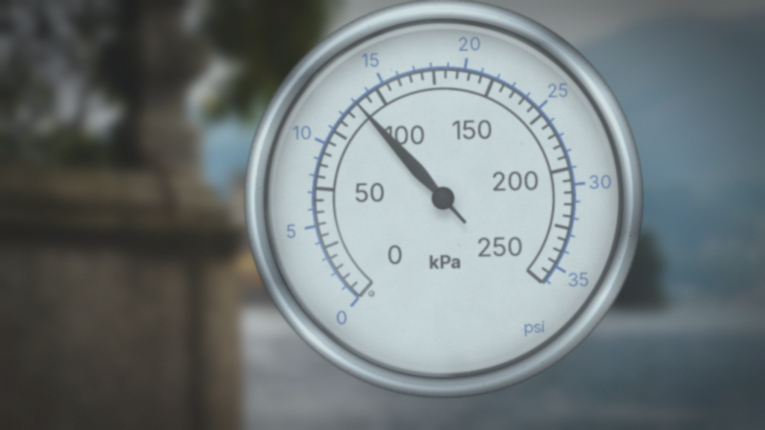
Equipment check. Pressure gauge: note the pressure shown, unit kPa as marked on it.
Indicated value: 90 kPa
